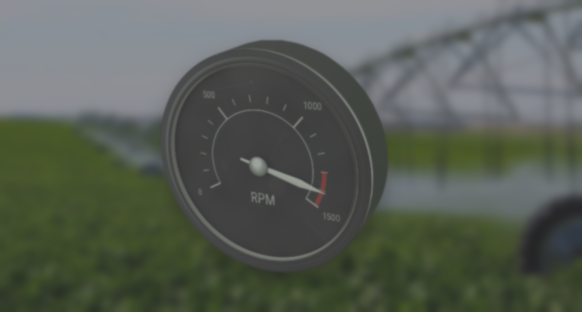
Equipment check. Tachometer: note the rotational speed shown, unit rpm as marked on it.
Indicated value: 1400 rpm
